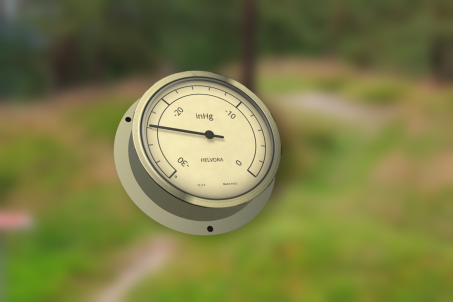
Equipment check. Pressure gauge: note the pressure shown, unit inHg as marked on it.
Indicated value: -24 inHg
